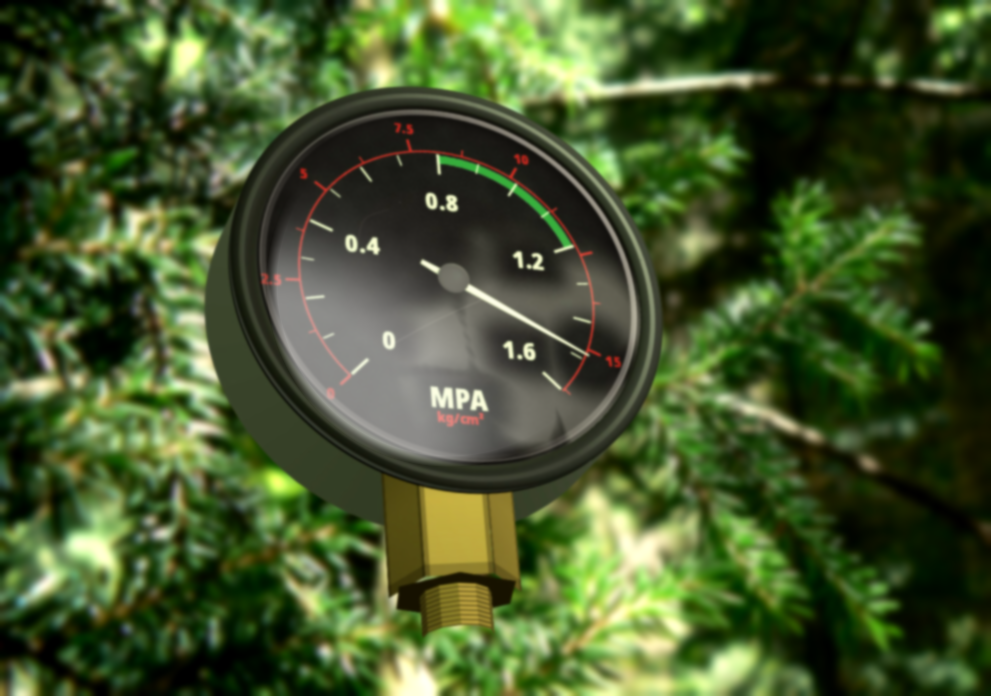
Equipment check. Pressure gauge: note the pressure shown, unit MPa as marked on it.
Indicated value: 1.5 MPa
